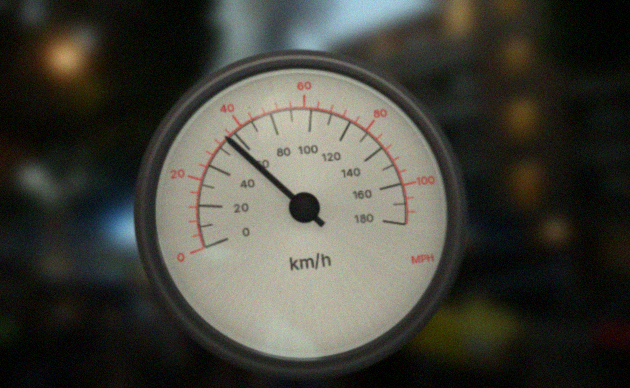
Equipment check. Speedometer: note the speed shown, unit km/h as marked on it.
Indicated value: 55 km/h
